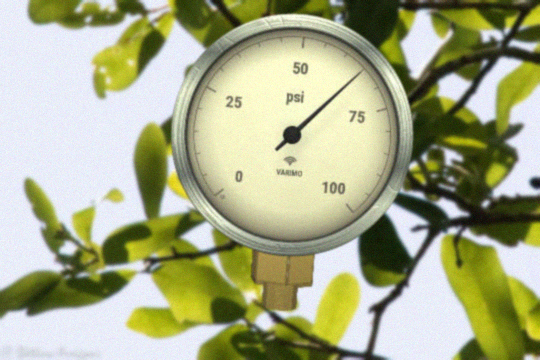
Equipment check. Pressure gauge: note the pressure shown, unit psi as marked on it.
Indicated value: 65 psi
